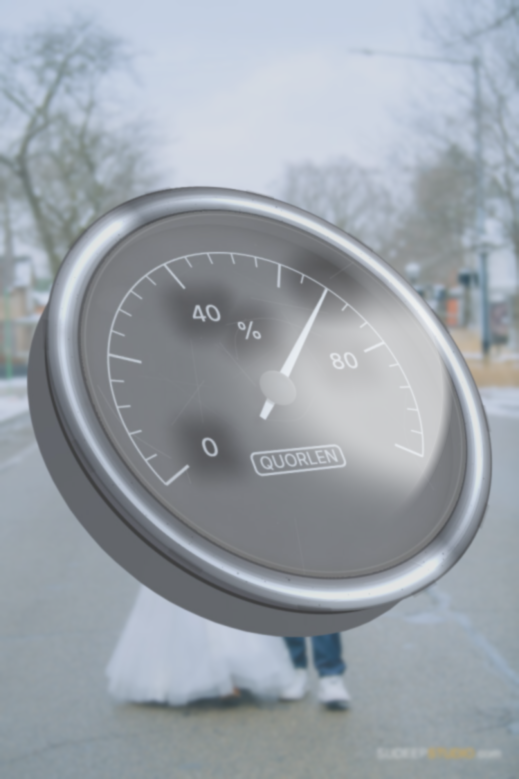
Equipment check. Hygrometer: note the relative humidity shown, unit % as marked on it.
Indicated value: 68 %
